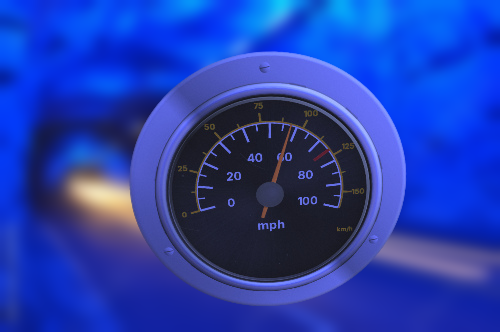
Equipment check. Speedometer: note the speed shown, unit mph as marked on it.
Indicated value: 57.5 mph
